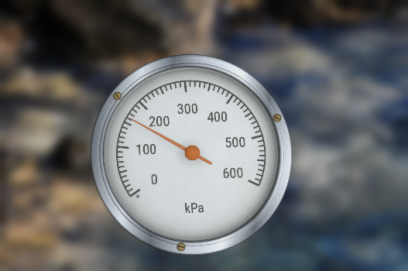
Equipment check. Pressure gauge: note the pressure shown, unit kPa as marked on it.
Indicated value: 160 kPa
